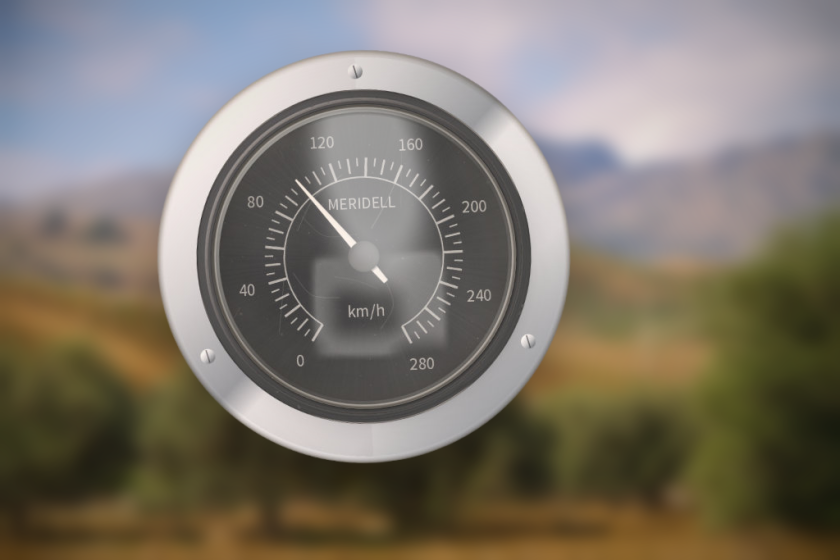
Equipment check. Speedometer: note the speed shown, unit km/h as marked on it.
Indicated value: 100 km/h
